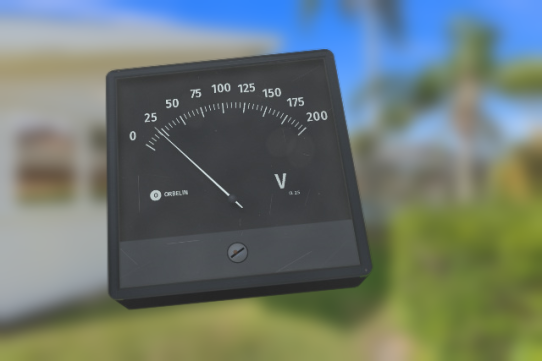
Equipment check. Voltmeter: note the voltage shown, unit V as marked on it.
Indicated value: 20 V
